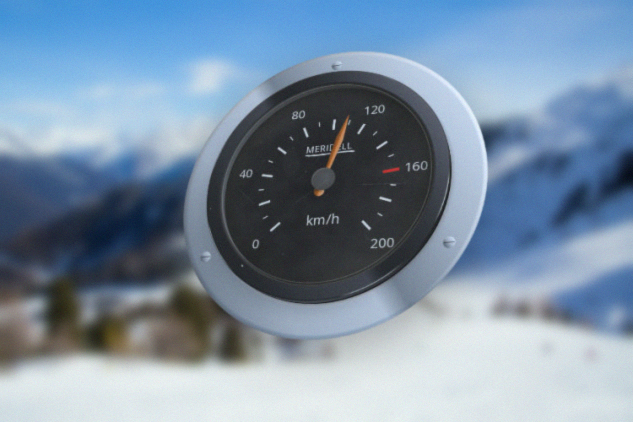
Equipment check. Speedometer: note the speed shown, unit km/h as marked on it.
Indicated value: 110 km/h
